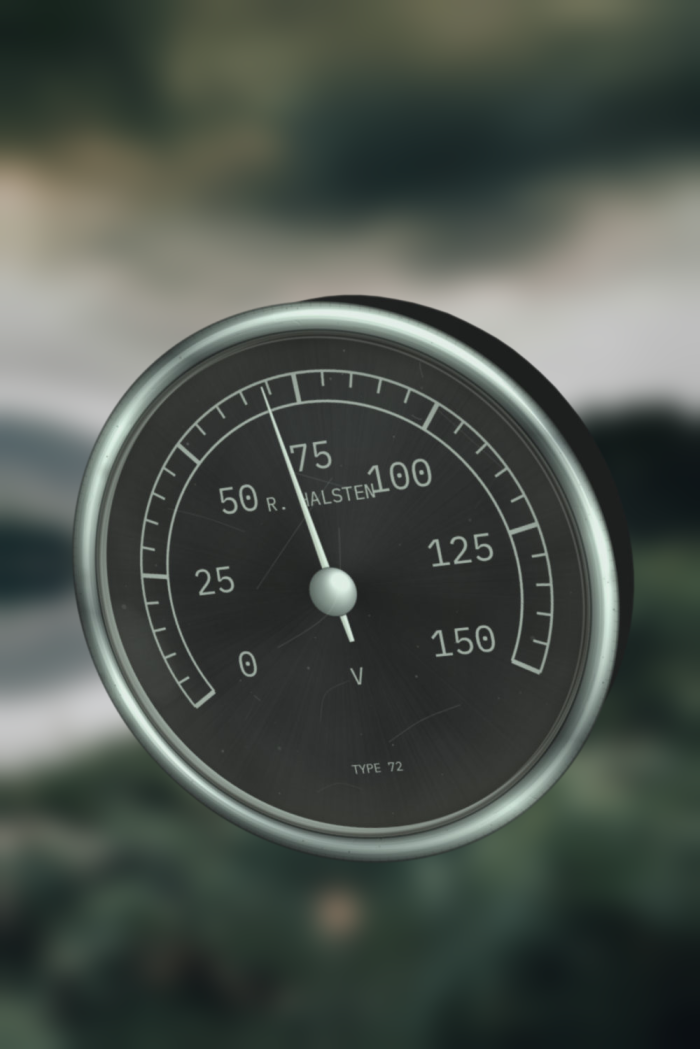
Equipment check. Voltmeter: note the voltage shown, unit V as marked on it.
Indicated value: 70 V
